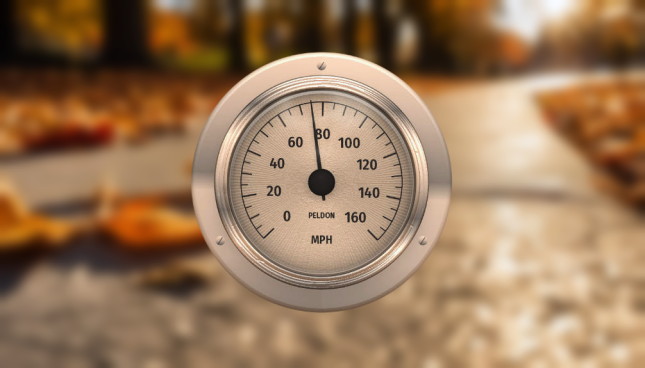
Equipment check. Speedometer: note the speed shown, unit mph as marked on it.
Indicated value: 75 mph
